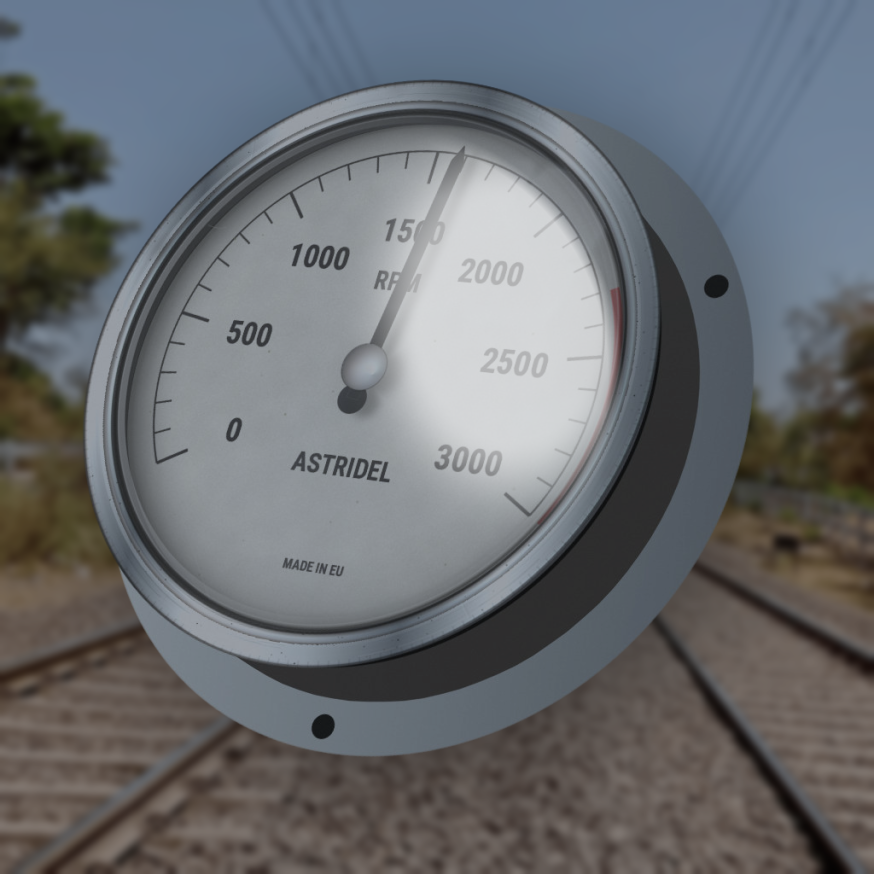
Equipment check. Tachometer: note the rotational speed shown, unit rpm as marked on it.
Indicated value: 1600 rpm
